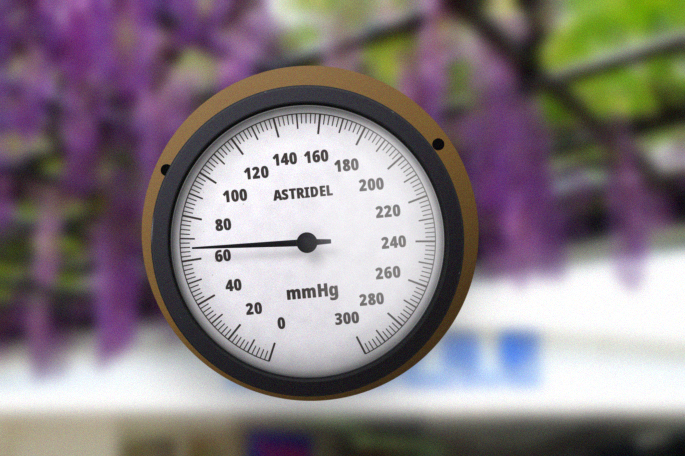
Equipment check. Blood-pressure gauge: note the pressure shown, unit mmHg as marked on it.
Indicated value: 66 mmHg
